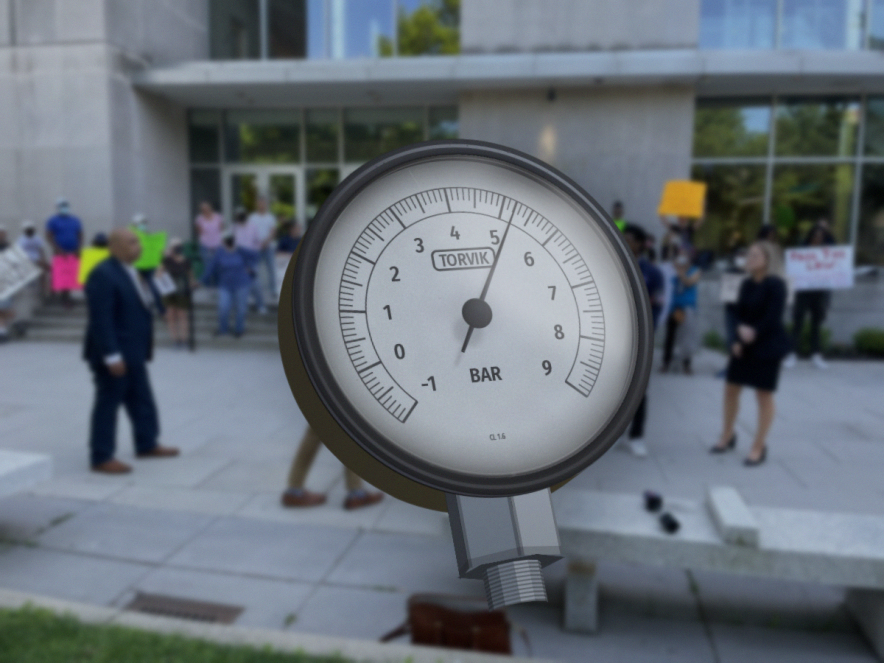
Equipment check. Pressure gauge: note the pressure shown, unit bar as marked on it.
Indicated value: 5.2 bar
